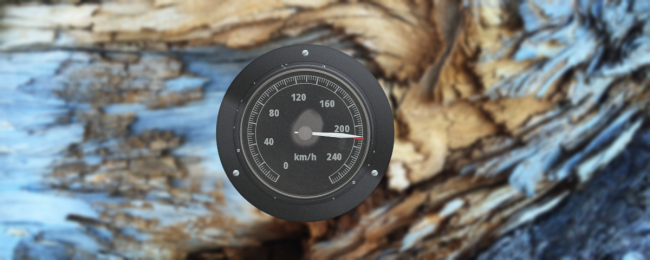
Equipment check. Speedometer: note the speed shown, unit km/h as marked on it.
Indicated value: 210 km/h
